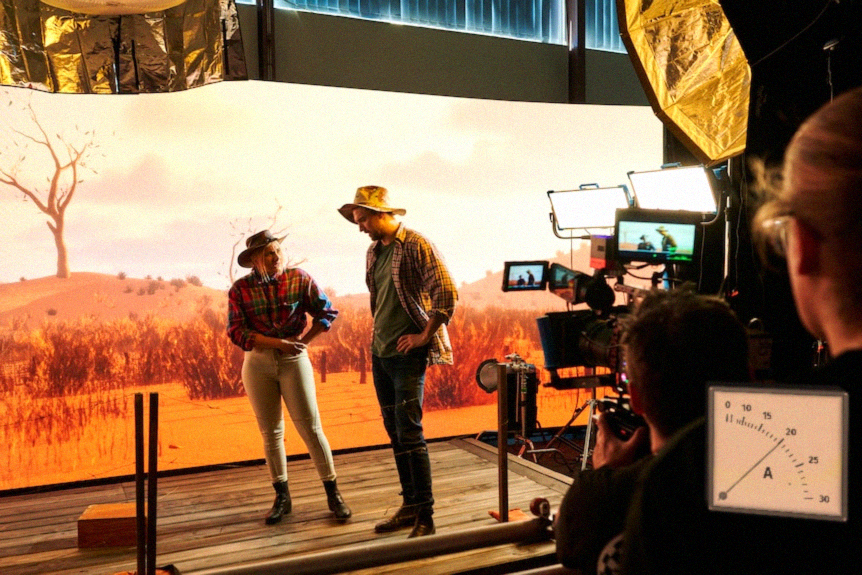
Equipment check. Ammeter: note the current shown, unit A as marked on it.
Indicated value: 20 A
